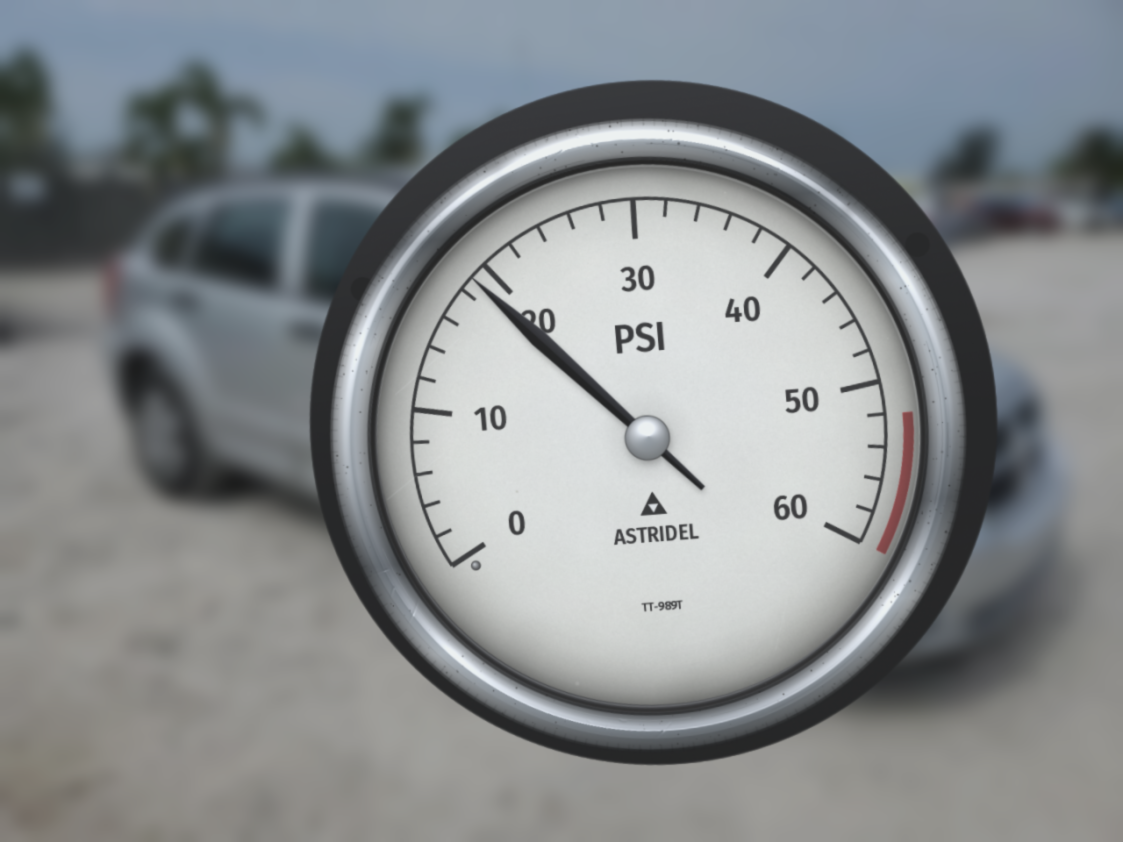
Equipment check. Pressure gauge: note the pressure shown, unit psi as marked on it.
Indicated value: 19 psi
